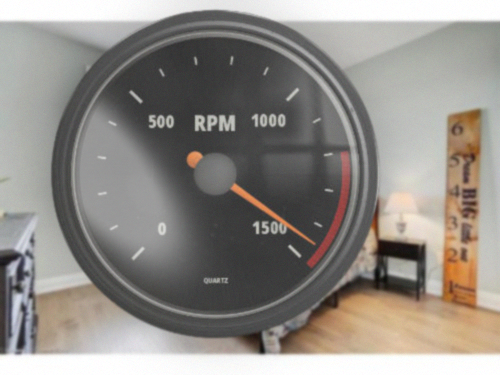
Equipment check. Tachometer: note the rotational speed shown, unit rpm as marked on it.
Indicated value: 1450 rpm
